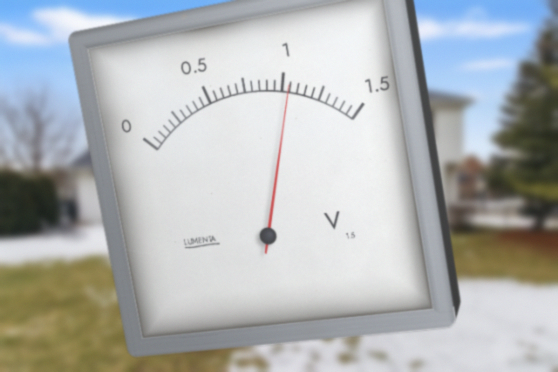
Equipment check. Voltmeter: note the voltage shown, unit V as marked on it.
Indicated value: 1.05 V
